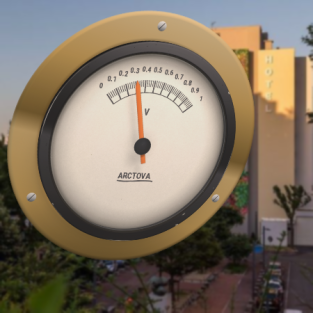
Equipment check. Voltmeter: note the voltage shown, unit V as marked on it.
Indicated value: 0.3 V
